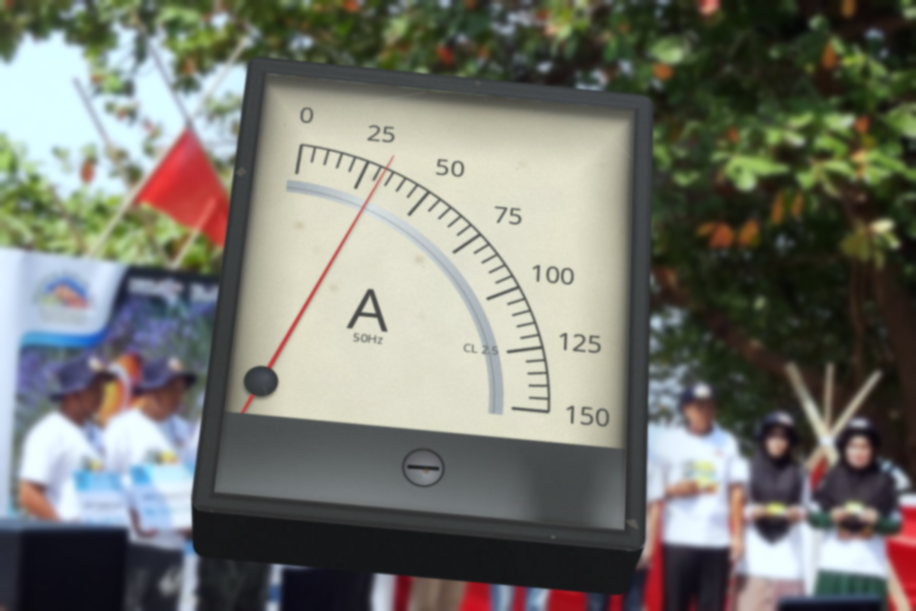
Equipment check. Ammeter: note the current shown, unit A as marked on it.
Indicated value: 32.5 A
